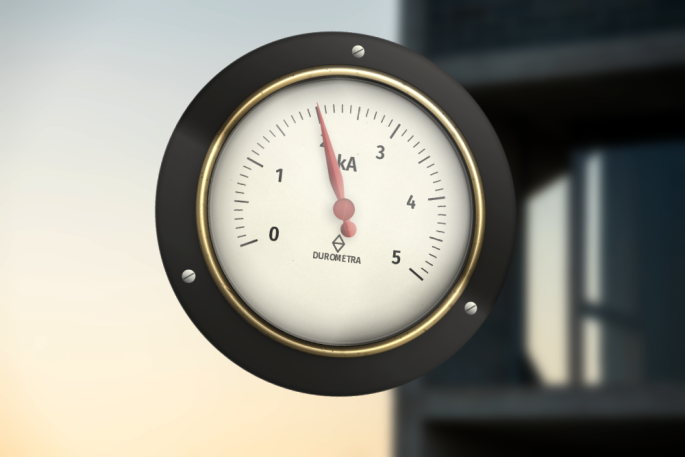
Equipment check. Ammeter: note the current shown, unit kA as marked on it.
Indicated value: 2 kA
